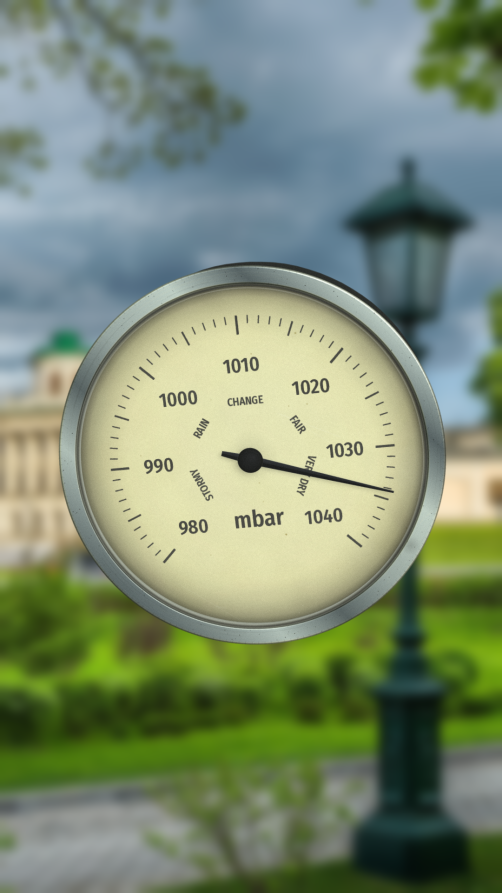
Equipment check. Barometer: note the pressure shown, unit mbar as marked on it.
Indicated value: 1034 mbar
